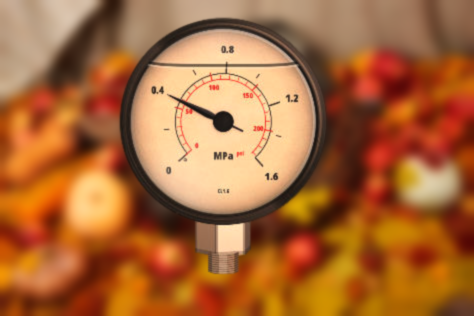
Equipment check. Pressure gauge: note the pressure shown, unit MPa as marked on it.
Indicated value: 0.4 MPa
